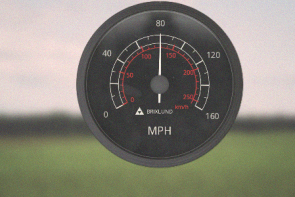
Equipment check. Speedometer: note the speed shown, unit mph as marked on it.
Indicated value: 80 mph
